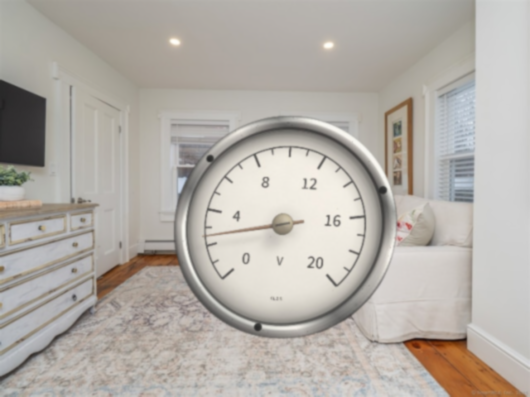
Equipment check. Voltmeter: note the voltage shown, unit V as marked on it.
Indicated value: 2.5 V
